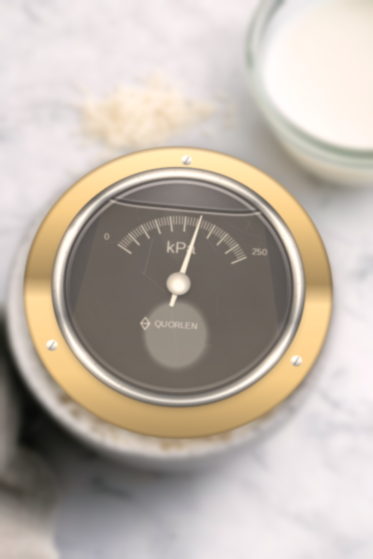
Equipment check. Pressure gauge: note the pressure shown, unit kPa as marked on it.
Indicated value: 150 kPa
